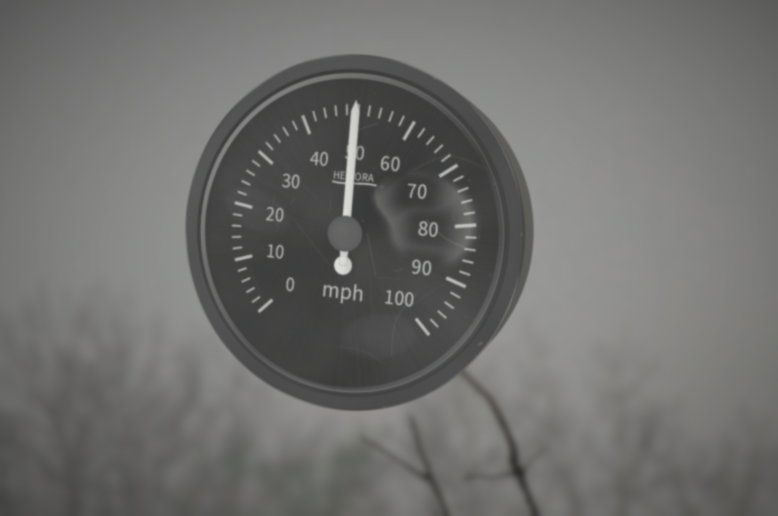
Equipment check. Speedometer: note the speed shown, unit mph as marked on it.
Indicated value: 50 mph
